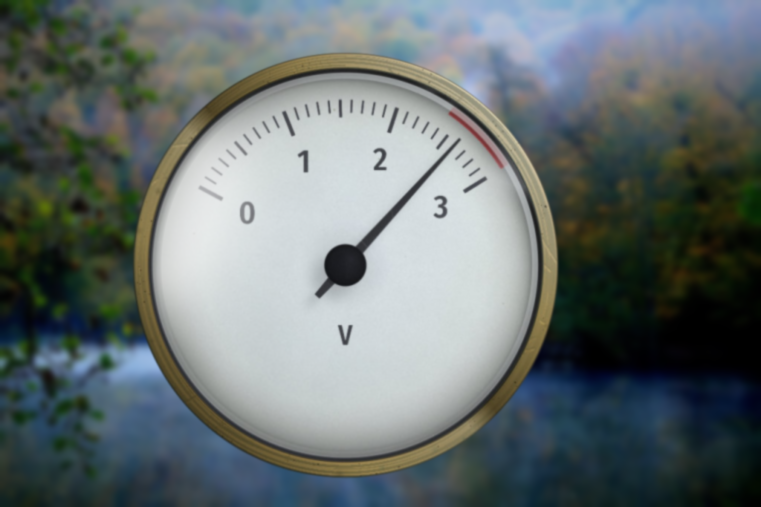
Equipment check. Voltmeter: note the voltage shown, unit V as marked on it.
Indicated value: 2.6 V
